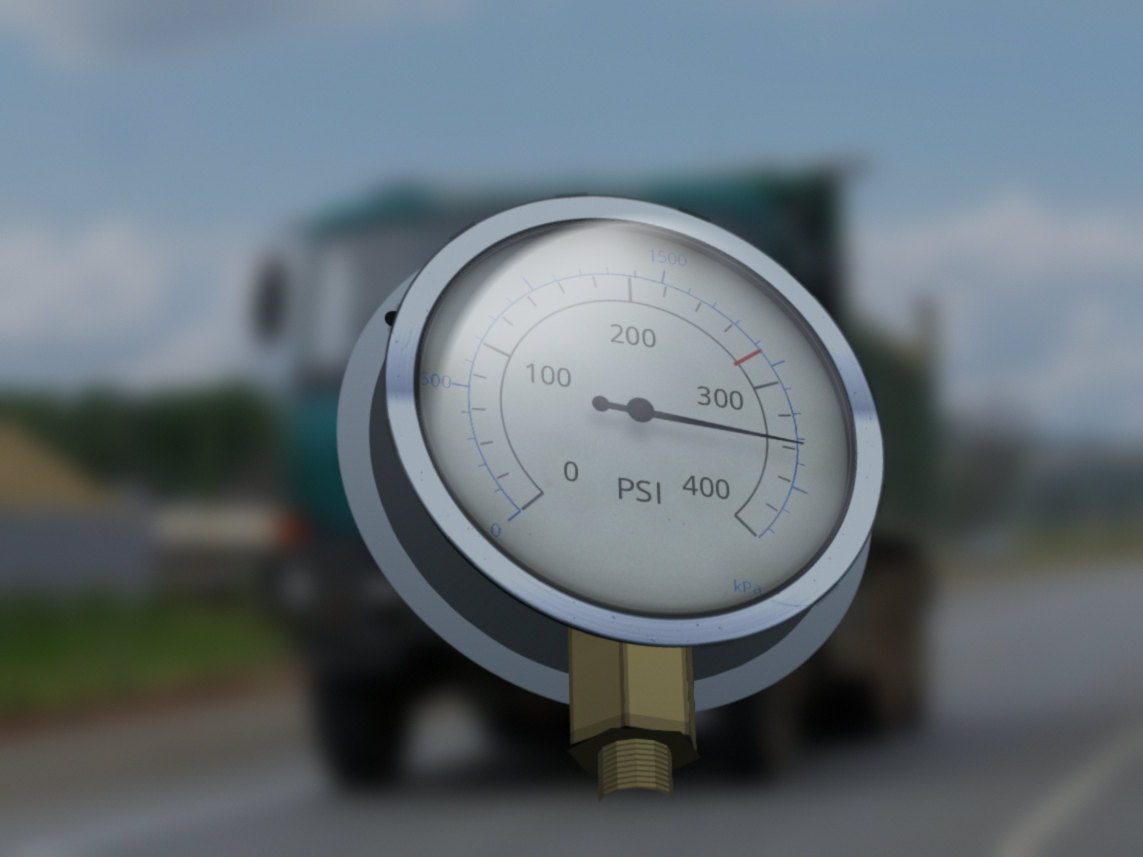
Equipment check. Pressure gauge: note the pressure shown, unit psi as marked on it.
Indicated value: 340 psi
